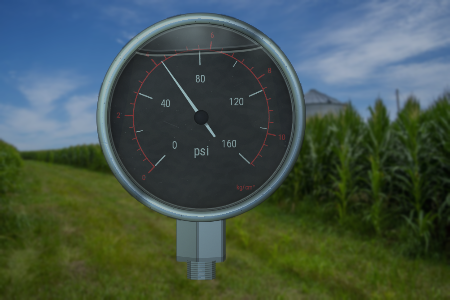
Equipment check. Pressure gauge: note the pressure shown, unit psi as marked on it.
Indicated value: 60 psi
